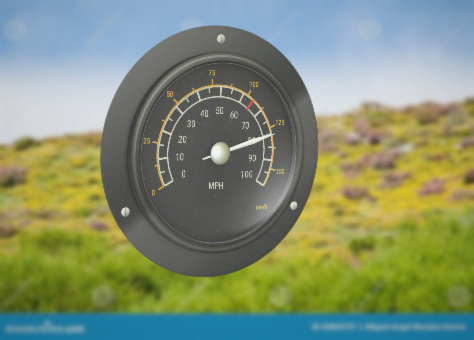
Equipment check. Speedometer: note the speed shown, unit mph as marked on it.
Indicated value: 80 mph
